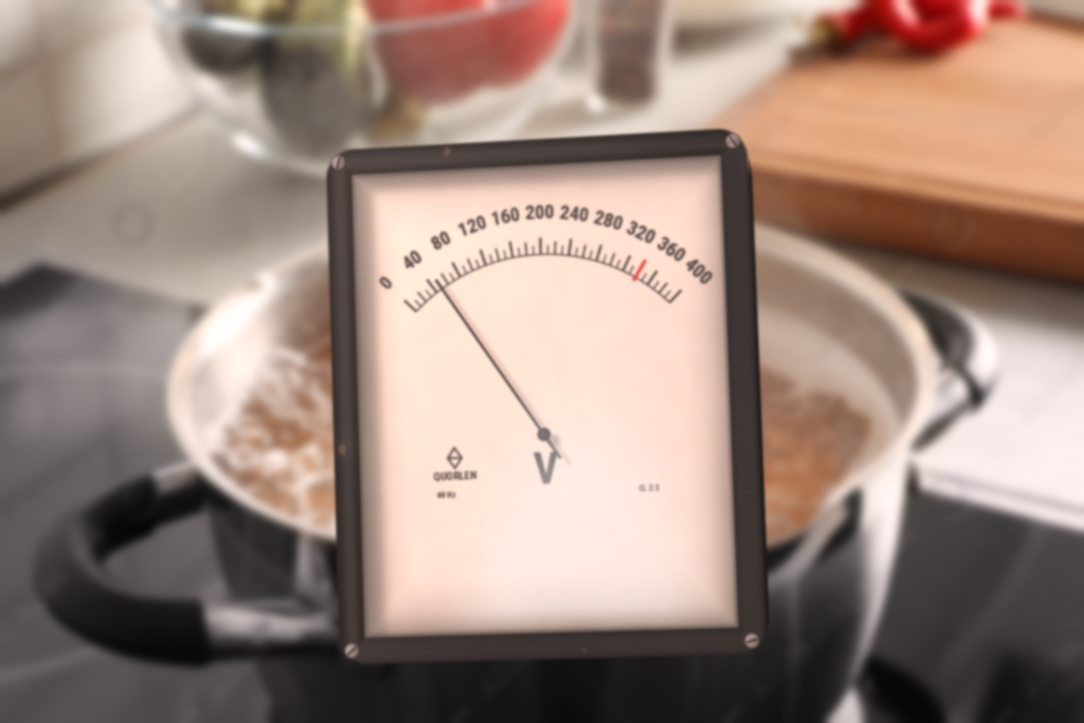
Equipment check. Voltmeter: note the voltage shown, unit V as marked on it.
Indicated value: 50 V
